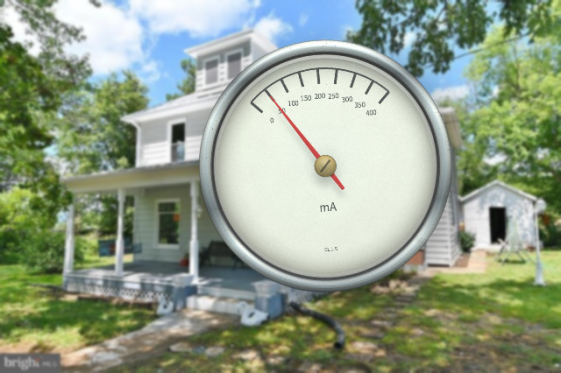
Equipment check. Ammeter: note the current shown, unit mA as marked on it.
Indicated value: 50 mA
